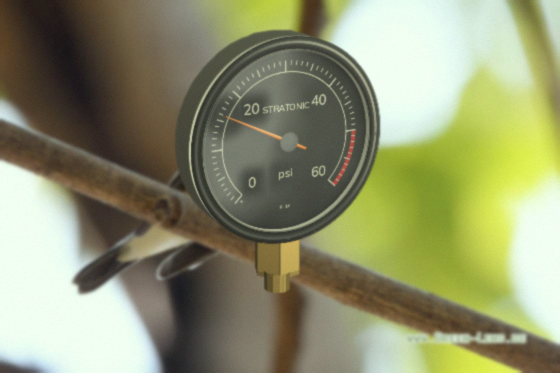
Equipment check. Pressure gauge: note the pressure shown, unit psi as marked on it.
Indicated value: 16 psi
